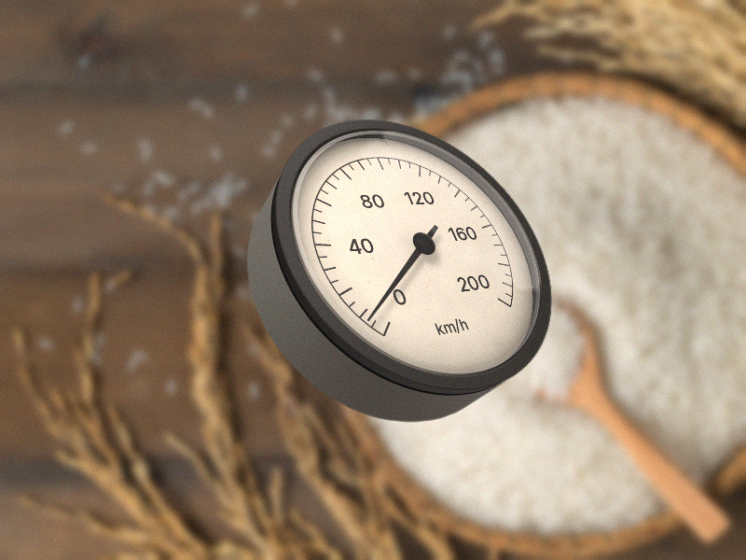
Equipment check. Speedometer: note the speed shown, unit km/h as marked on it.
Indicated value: 7.5 km/h
